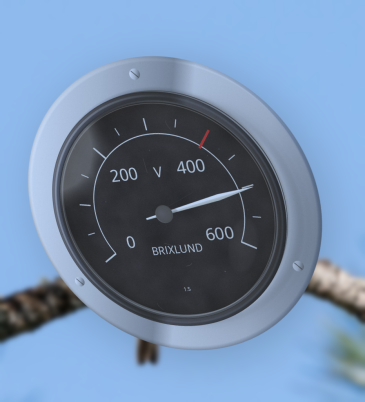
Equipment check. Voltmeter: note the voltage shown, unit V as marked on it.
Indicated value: 500 V
